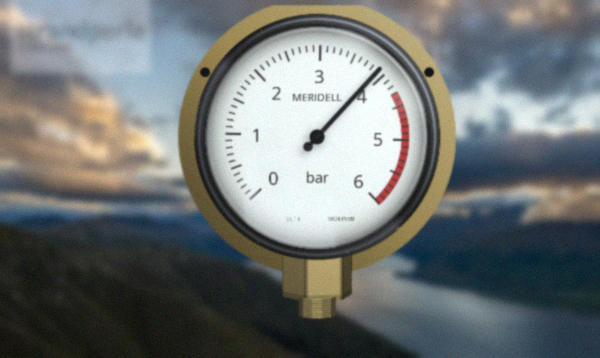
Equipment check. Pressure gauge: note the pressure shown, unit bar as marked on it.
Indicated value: 3.9 bar
